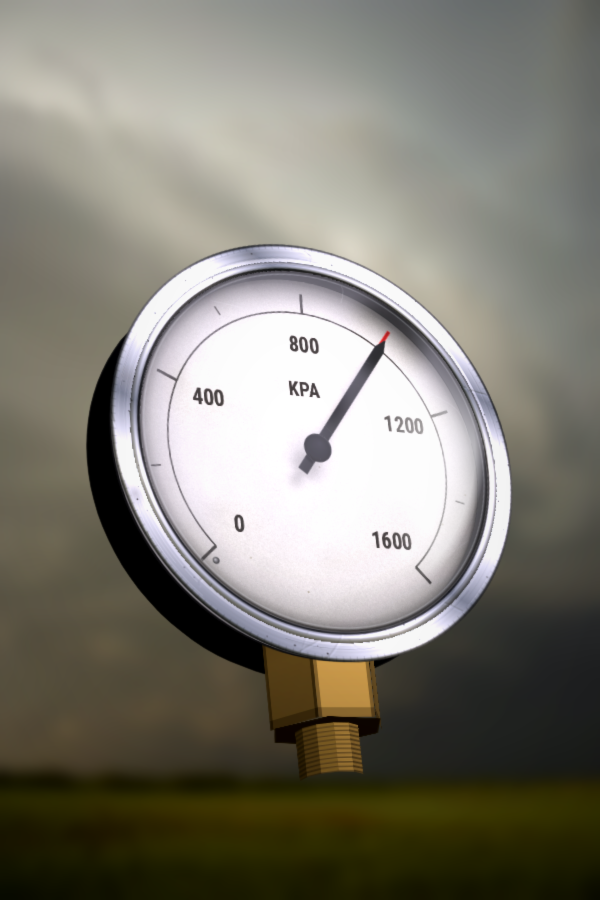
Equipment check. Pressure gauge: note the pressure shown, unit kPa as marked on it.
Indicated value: 1000 kPa
